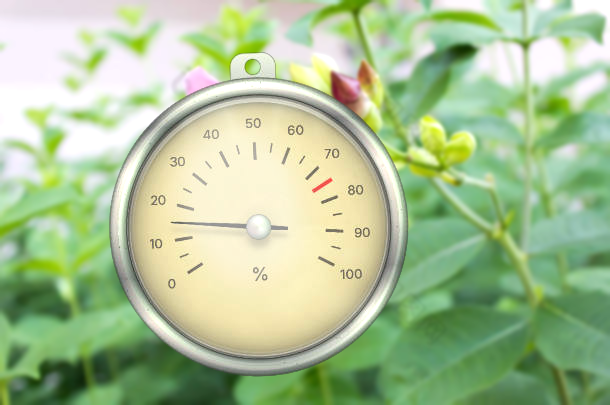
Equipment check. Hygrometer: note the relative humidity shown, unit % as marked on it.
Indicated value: 15 %
